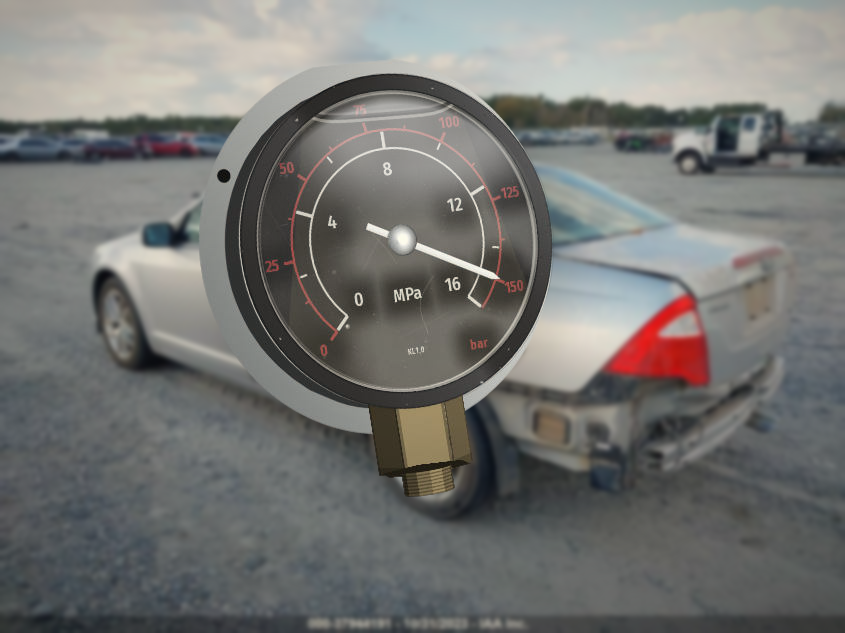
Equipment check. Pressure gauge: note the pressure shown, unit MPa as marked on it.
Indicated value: 15 MPa
